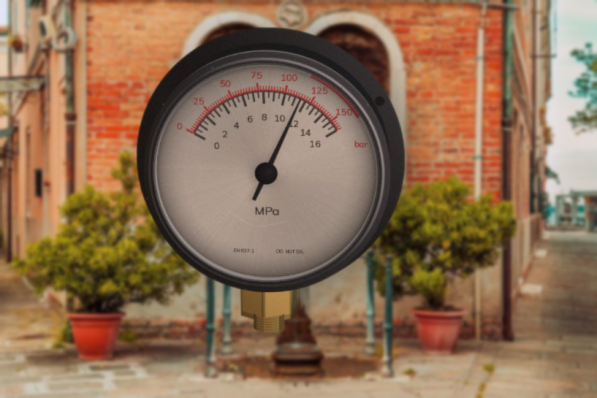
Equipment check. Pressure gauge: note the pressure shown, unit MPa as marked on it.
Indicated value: 11.5 MPa
